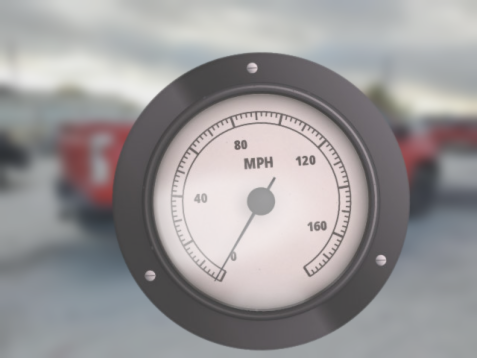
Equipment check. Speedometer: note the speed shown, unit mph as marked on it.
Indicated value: 2 mph
